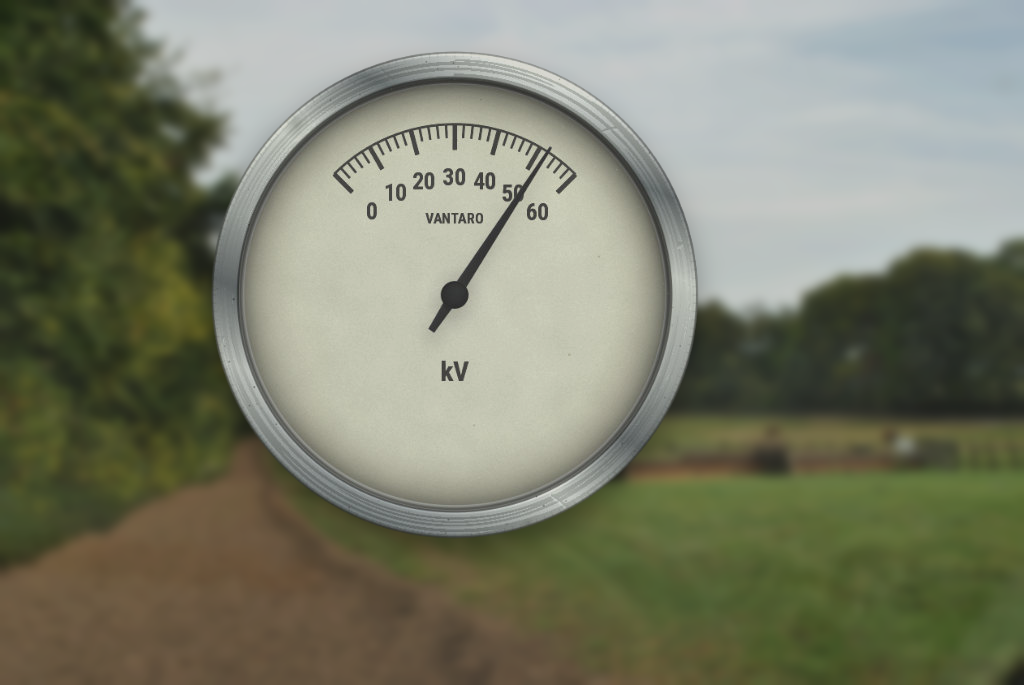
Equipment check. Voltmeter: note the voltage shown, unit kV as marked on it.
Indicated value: 52 kV
